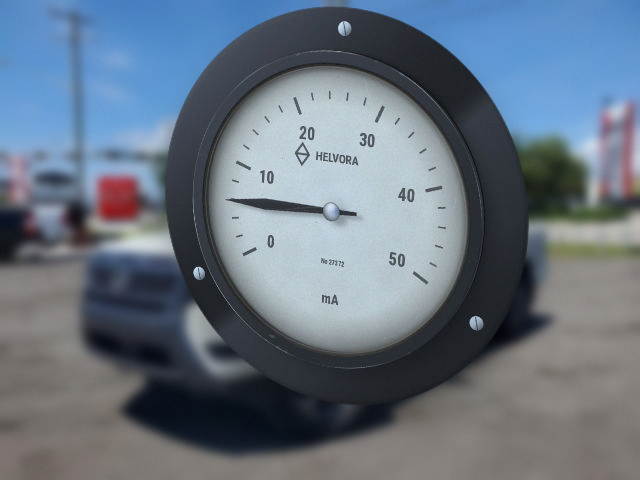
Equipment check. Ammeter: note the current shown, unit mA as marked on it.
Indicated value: 6 mA
